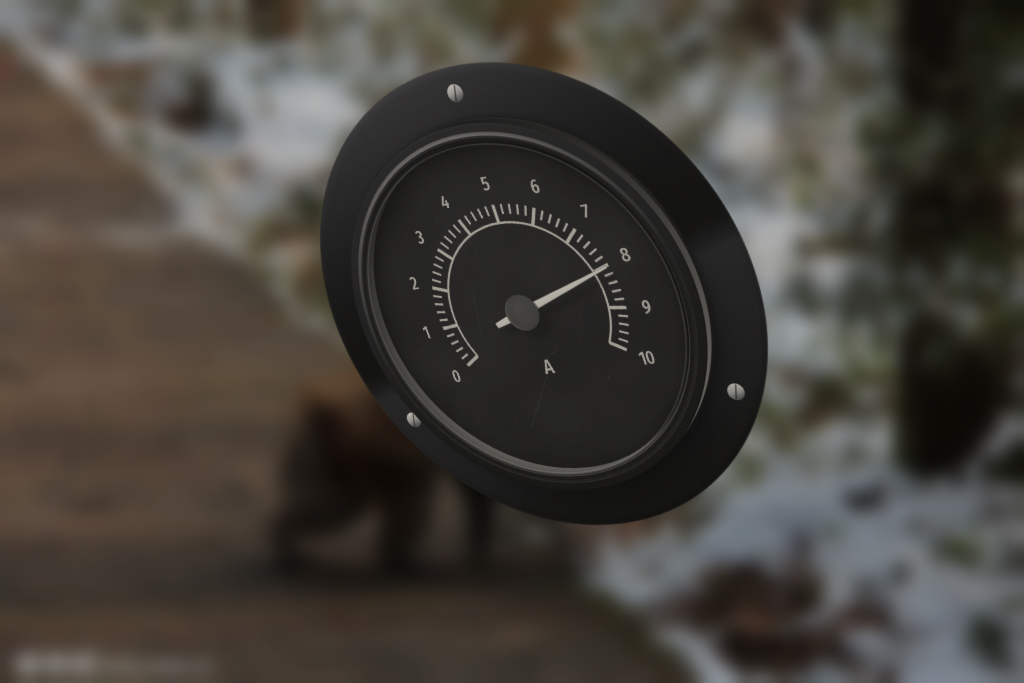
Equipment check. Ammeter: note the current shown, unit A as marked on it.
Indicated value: 8 A
